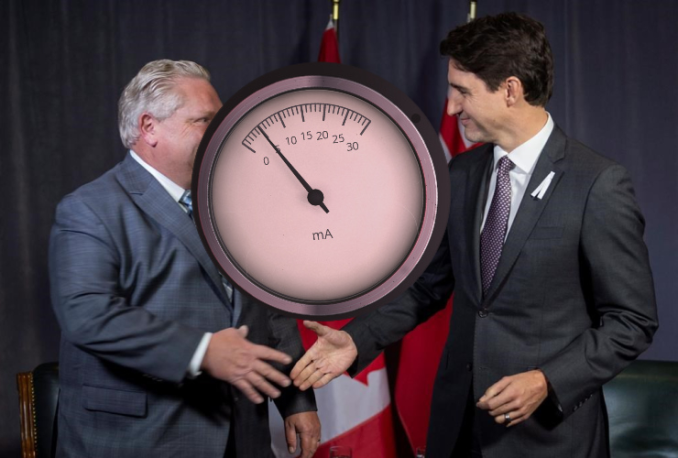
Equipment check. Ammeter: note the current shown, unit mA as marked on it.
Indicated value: 5 mA
